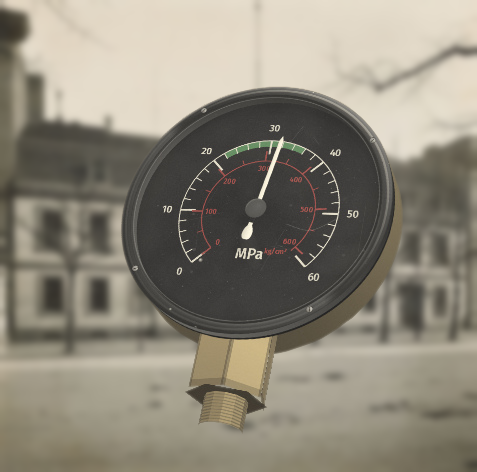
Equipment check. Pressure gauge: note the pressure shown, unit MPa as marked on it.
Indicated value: 32 MPa
